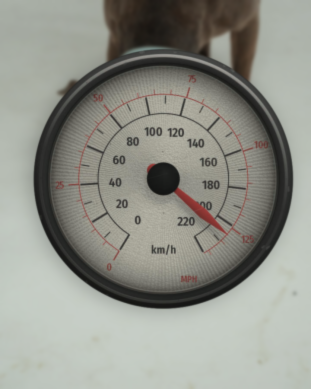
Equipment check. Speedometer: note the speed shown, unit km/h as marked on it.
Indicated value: 205 km/h
